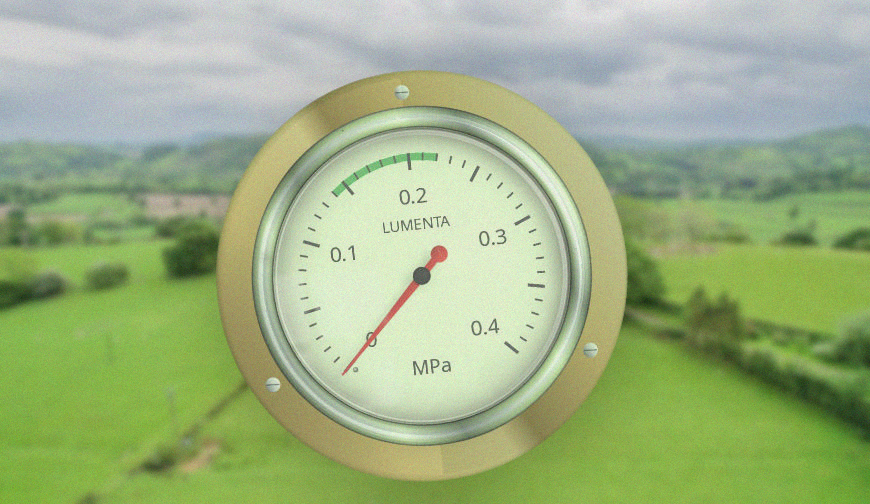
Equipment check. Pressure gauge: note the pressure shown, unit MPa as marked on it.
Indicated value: 0 MPa
